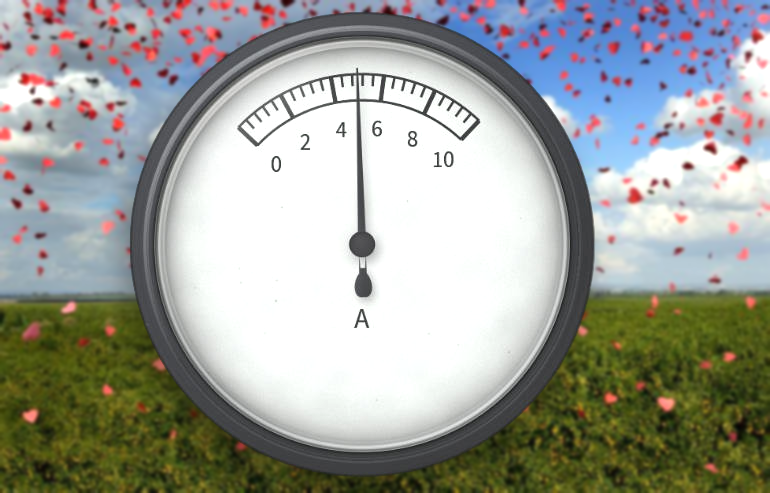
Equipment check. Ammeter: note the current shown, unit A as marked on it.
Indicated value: 5 A
